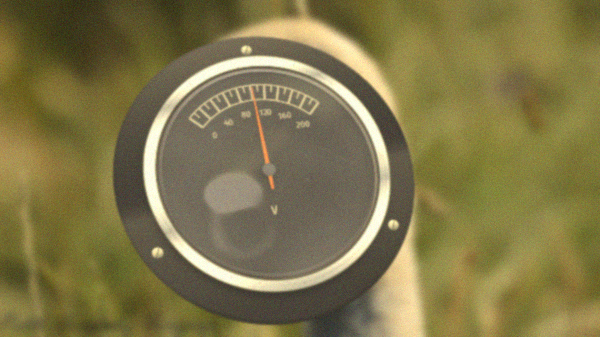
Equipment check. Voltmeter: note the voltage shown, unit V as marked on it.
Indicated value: 100 V
